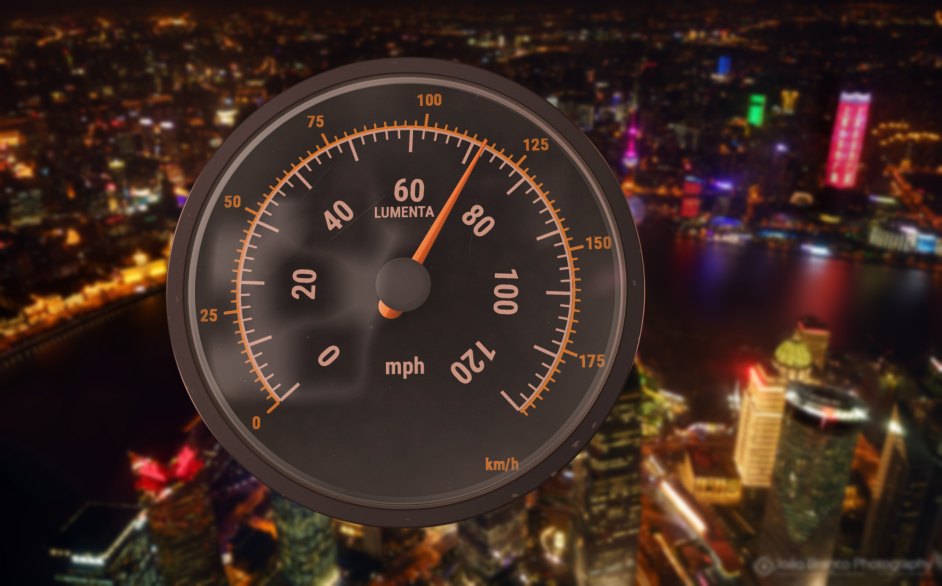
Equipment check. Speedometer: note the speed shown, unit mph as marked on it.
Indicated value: 72 mph
